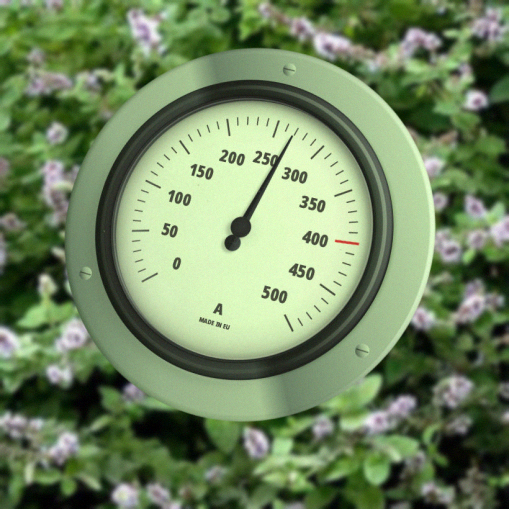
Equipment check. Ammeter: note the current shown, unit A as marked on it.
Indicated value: 270 A
